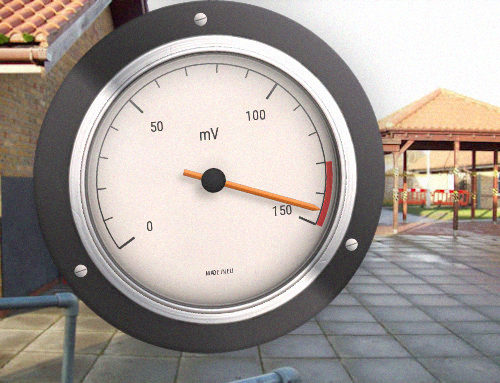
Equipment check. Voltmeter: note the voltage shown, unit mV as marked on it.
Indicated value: 145 mV
